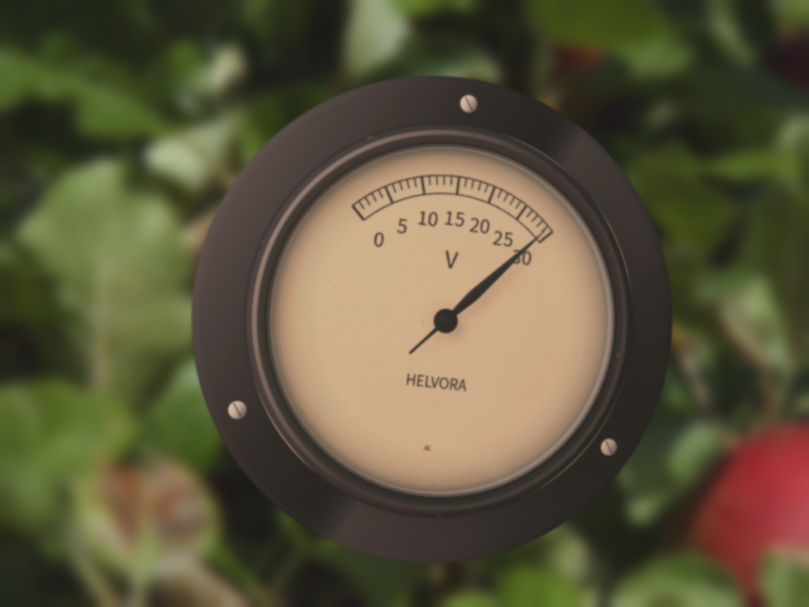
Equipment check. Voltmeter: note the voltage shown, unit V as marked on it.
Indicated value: 29 V
